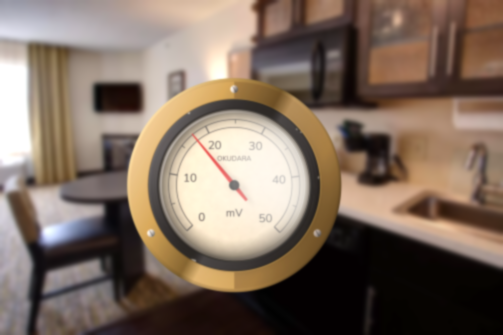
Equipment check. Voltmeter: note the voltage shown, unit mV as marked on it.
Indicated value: 17.5 mV
